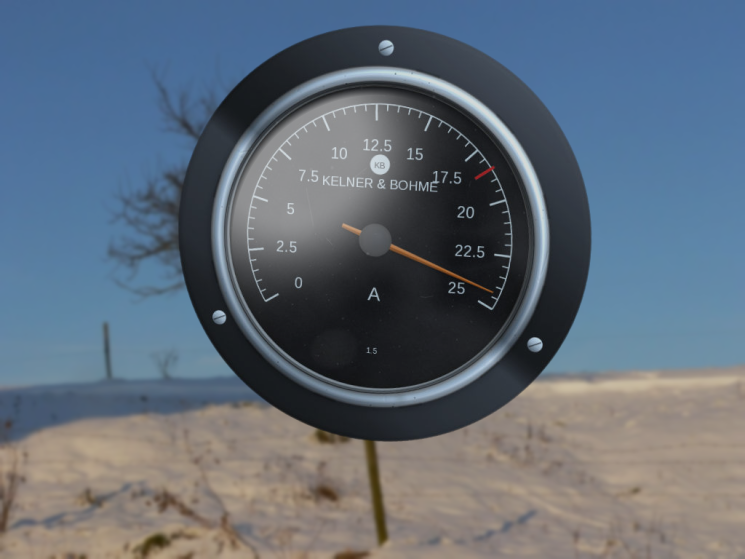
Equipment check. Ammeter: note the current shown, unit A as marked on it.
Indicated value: 24.25 A
